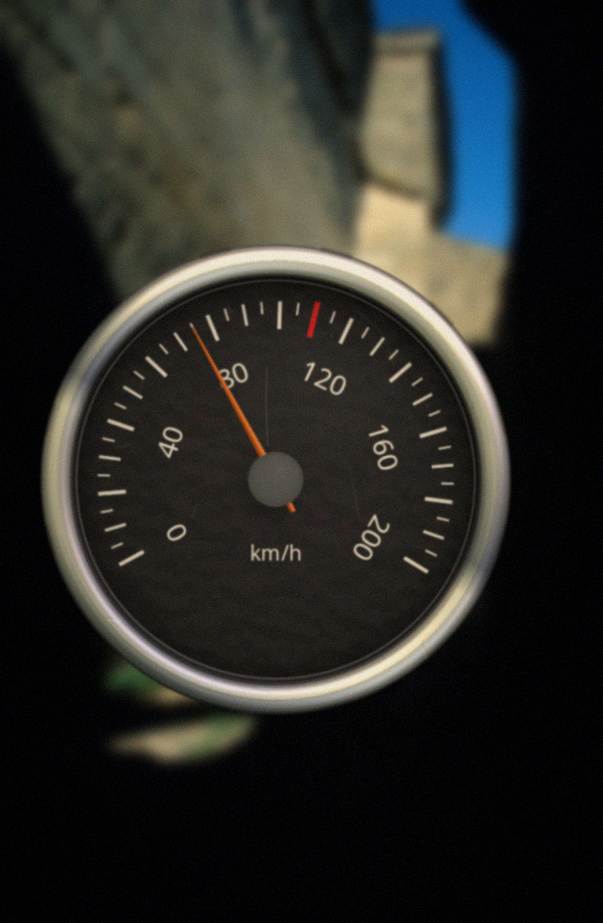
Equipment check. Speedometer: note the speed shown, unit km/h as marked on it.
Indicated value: 75 km/h
